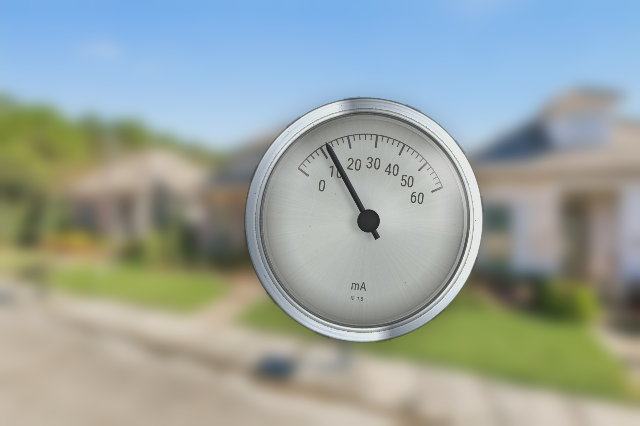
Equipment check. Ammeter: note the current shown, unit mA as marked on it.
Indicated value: 12 mA
